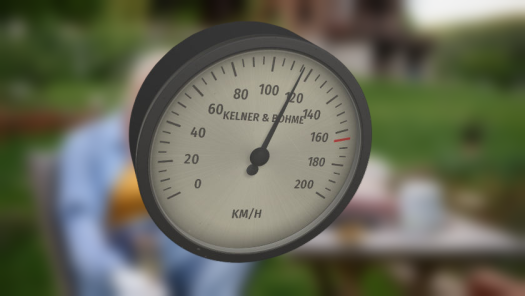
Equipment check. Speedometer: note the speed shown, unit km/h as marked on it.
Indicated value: 115 km/h
